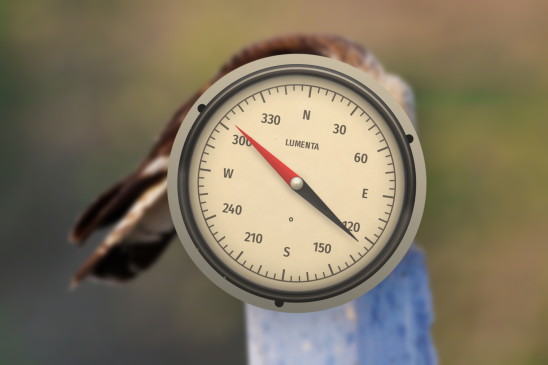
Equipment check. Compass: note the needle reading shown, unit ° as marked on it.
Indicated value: 305 °
